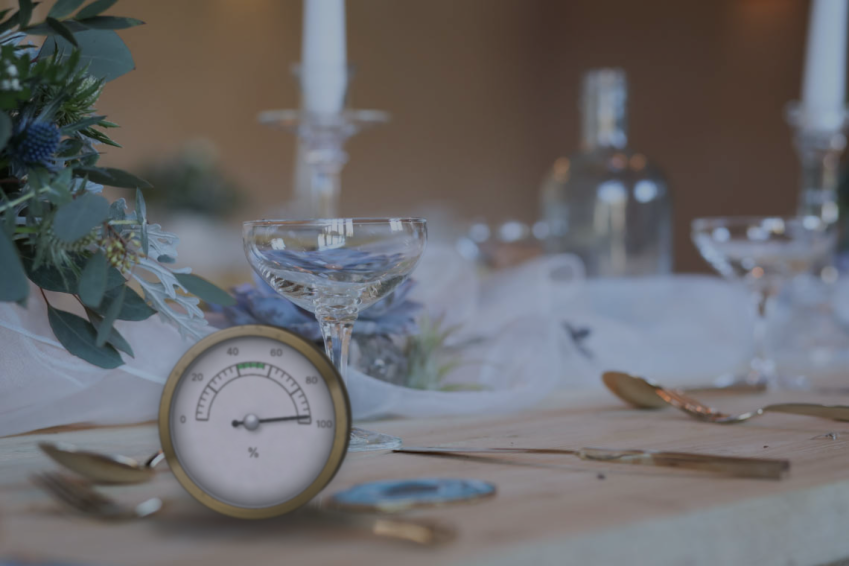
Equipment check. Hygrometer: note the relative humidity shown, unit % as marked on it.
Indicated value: 96 %
